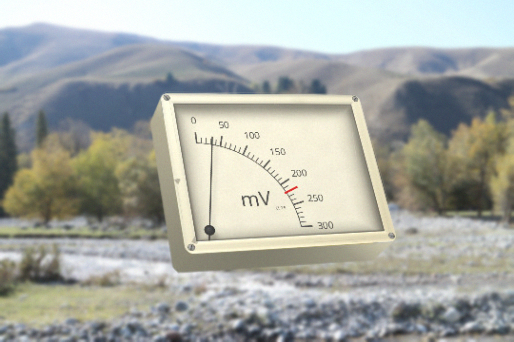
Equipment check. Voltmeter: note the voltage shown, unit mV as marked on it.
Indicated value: 30 mV
